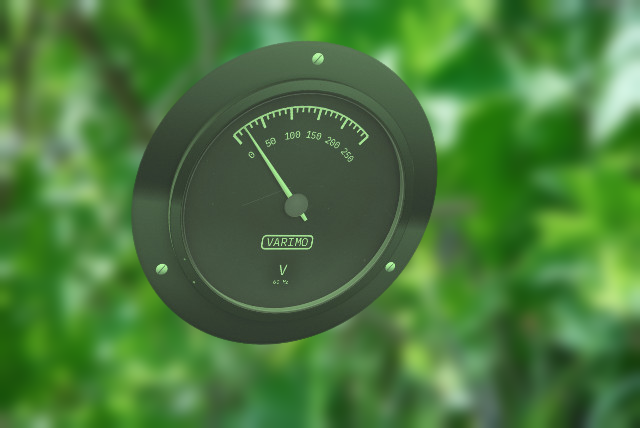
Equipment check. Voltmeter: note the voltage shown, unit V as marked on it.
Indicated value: 20 V
